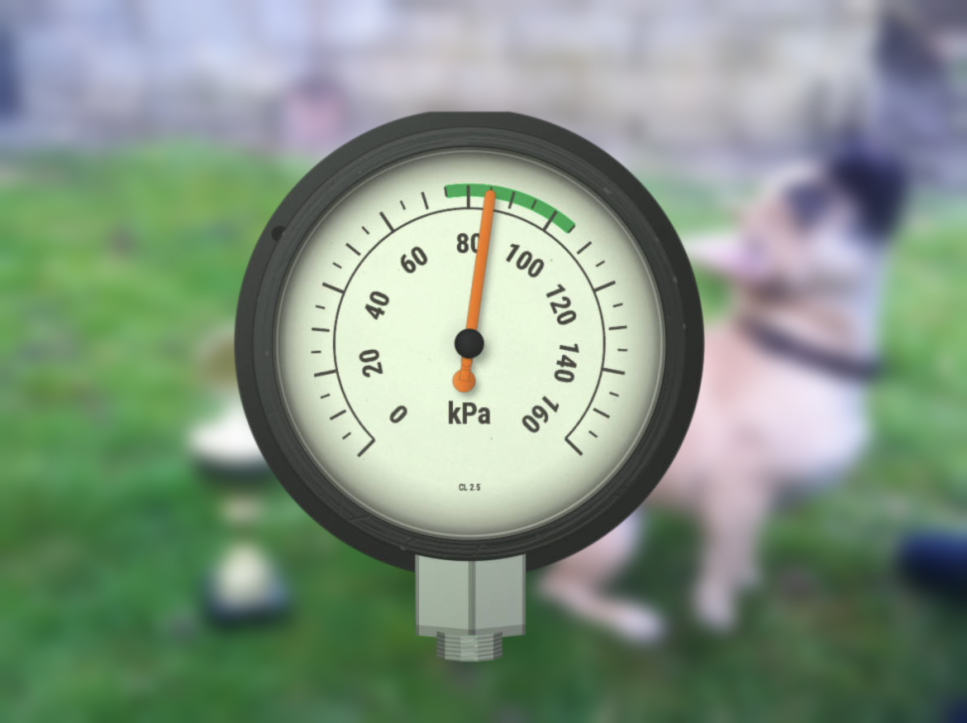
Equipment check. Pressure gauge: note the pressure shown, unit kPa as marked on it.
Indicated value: 85 kPa
